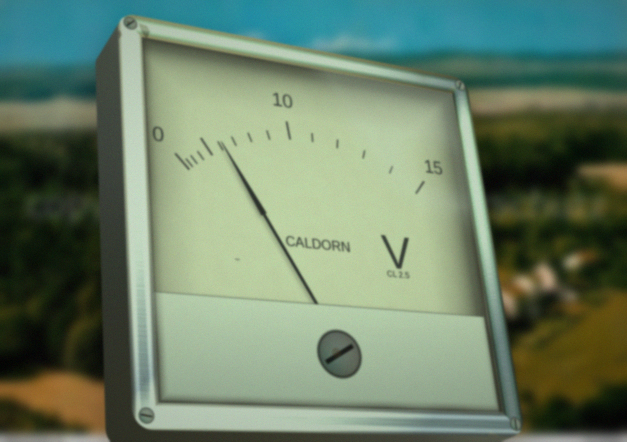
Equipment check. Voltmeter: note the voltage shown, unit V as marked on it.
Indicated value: 6 V
